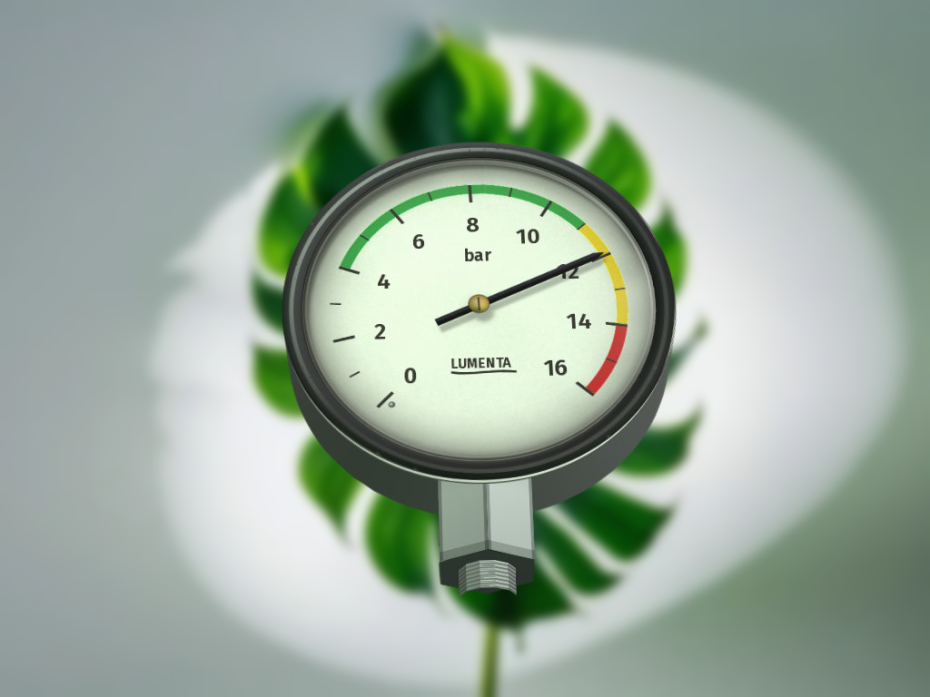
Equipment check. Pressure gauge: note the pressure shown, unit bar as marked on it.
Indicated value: 12 bar
